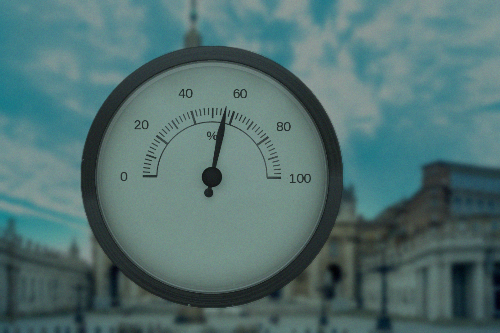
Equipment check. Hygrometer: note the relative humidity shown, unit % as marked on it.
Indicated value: 56 %
